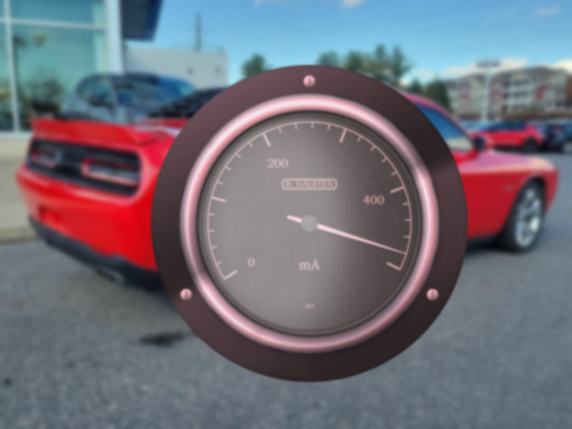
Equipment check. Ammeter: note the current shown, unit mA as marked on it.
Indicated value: 480 mA
